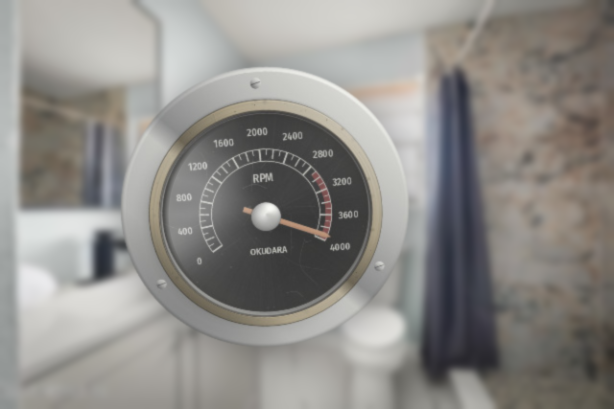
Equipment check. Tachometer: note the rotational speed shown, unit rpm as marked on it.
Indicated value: 3900 rpm
